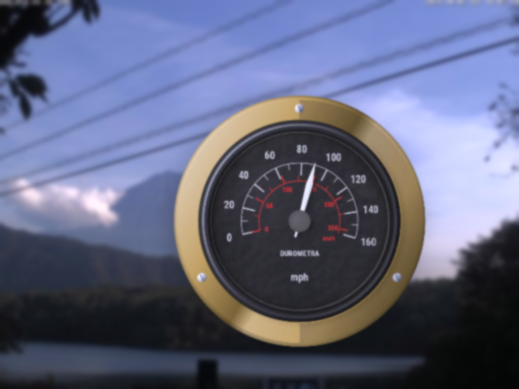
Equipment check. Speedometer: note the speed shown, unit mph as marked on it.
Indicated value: 90 mph
